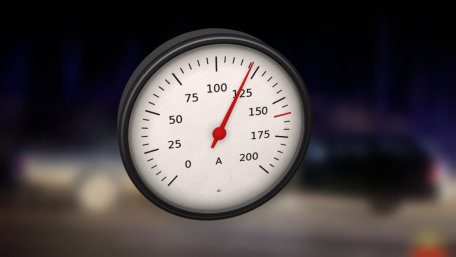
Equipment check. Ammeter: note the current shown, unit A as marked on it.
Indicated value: 120 A
